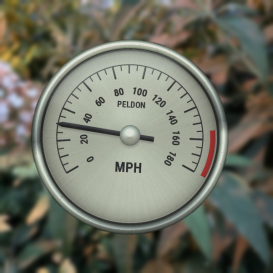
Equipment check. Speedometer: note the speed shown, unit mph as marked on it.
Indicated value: 30 mph
